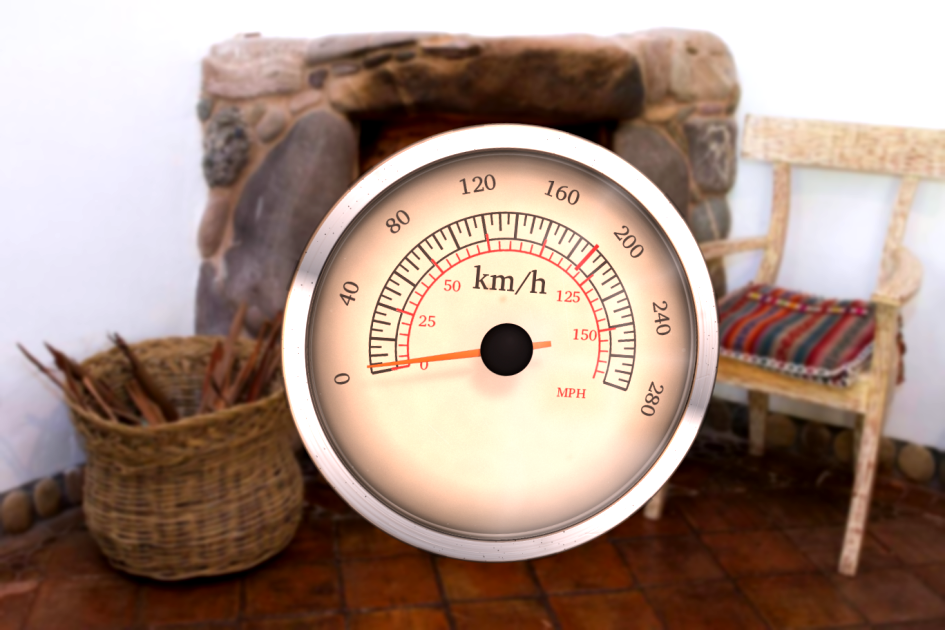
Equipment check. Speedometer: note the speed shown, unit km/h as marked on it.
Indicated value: 5 km/h
